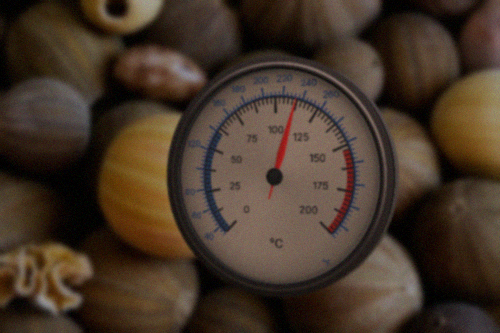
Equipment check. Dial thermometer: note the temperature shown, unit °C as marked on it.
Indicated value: 112.5 °C
